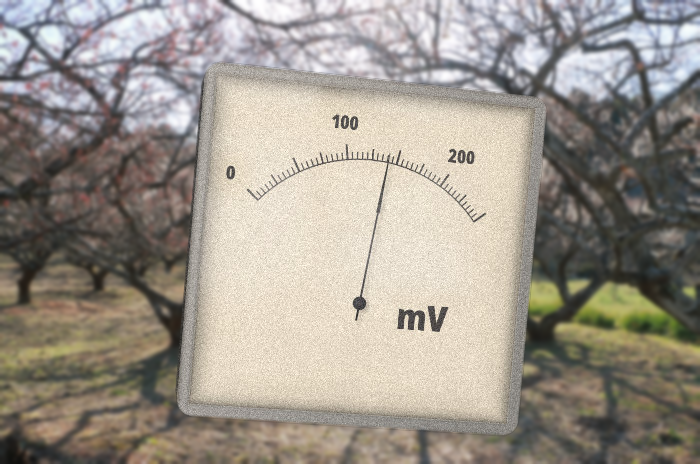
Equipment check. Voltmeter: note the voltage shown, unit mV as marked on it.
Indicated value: 140 mV
